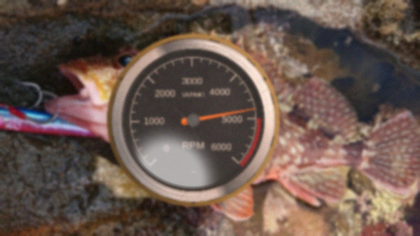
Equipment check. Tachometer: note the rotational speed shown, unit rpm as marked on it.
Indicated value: 4800 rpm
